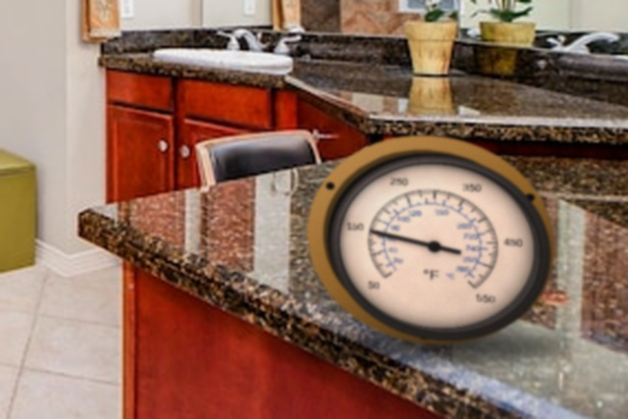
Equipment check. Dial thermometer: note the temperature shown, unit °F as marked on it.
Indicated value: 150 °F
